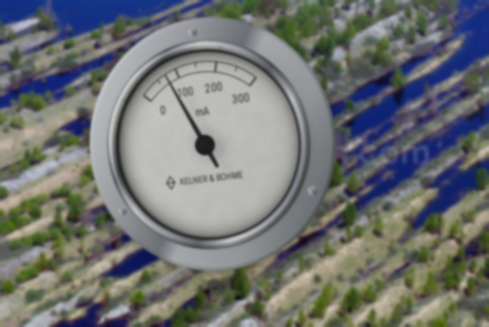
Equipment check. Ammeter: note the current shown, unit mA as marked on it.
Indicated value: 75 mA
